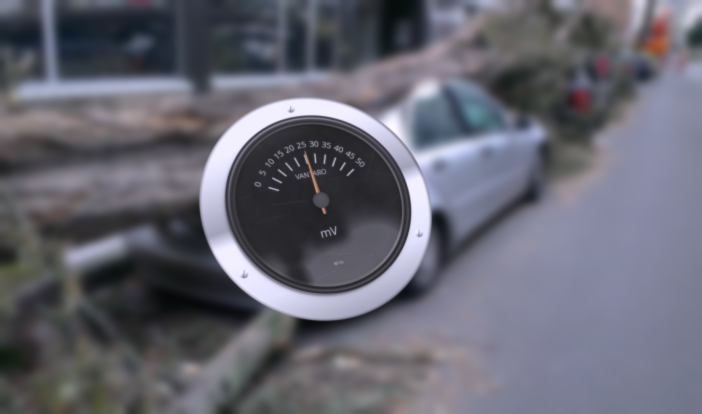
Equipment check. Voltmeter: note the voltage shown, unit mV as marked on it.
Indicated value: 25 mV
